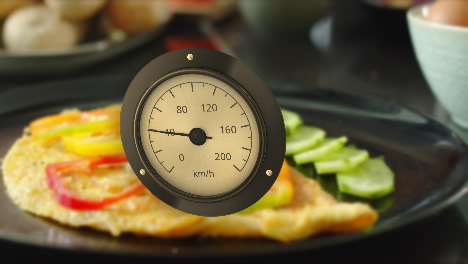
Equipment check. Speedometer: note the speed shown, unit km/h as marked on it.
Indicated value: 40 km/h
